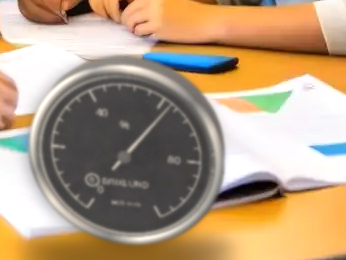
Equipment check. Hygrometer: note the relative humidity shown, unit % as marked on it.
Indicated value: 62 %
